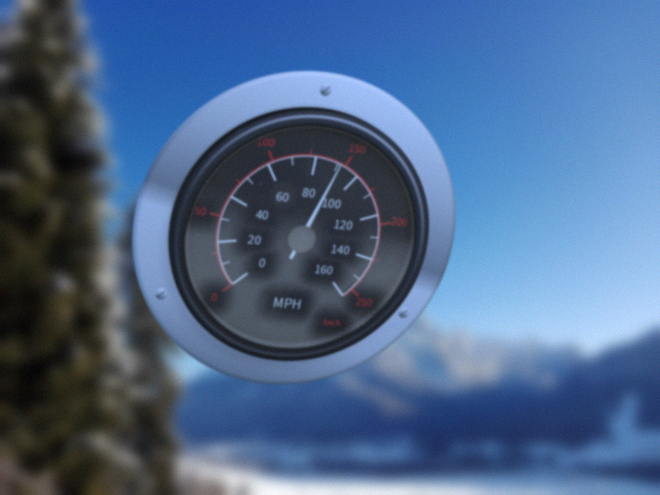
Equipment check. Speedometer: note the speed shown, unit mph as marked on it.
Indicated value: 90 mph
